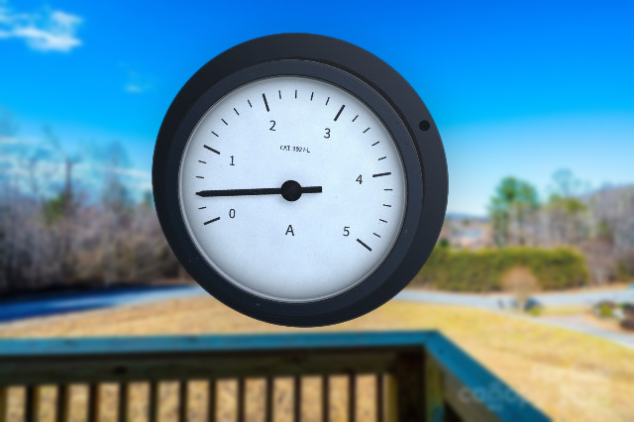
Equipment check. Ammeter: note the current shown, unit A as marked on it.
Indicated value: 0.4 A
